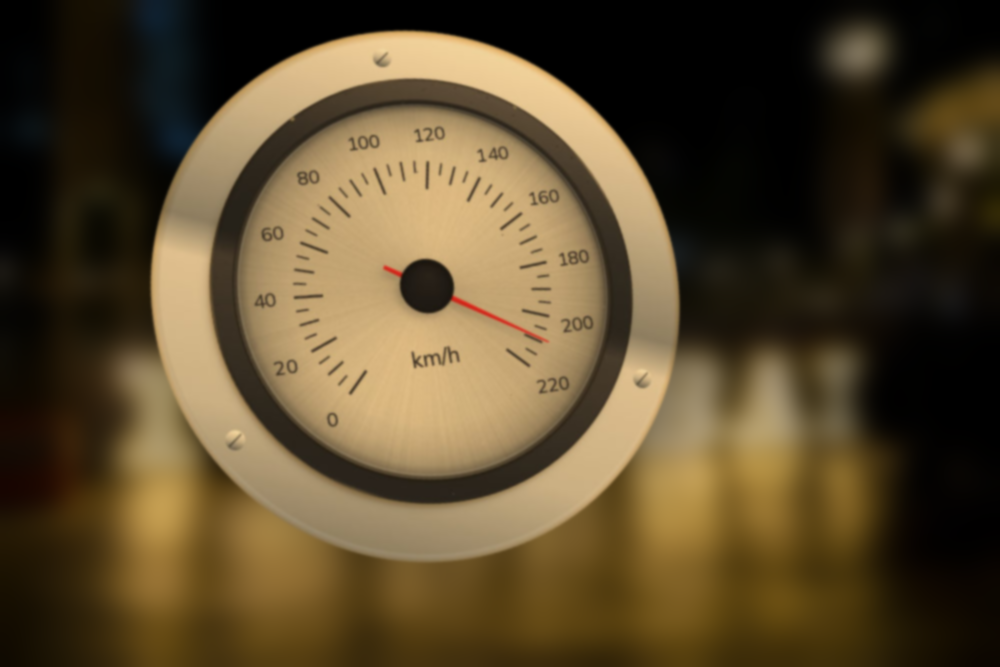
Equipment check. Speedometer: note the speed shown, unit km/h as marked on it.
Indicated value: 210 km/h
